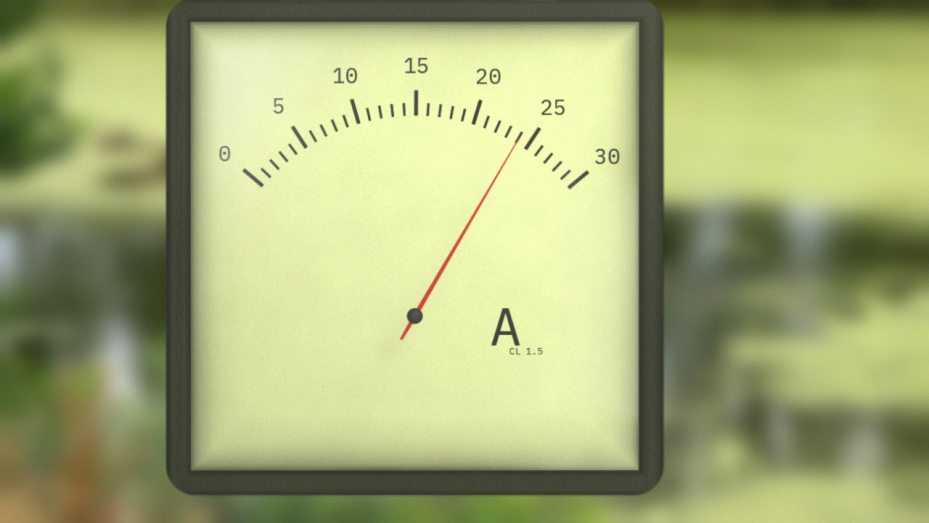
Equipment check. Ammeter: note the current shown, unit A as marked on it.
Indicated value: 24 A
